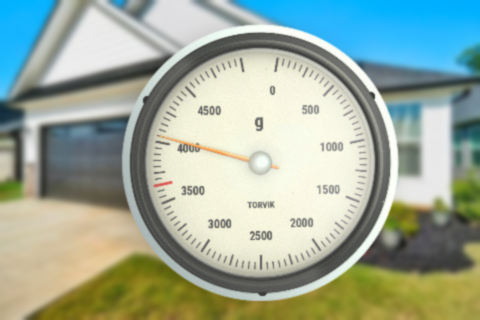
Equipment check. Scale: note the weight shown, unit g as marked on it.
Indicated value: 4050 g
